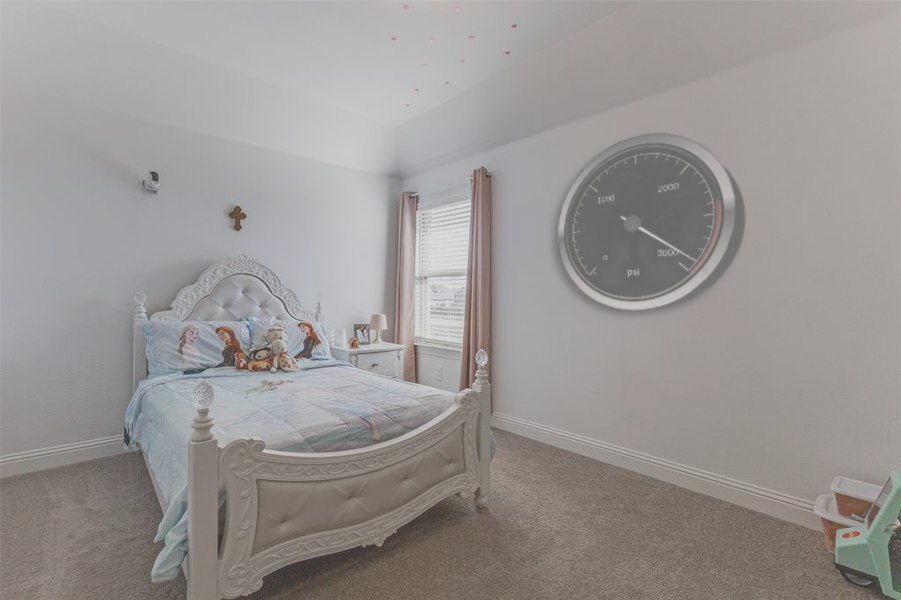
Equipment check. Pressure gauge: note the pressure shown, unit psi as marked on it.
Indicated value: 2900 psi
